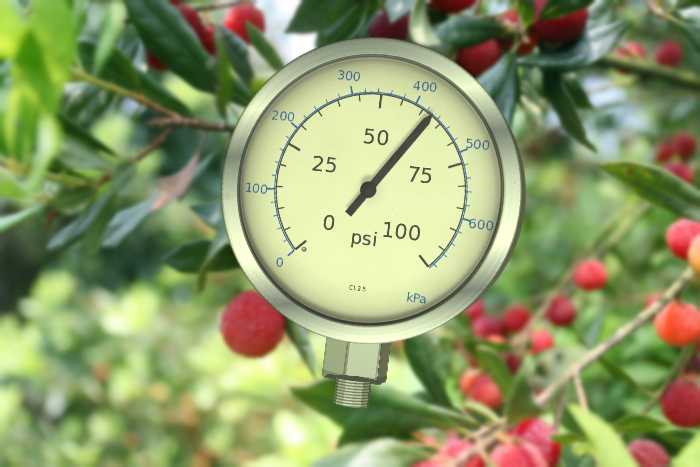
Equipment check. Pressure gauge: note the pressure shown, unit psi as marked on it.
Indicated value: 62.5 psi
